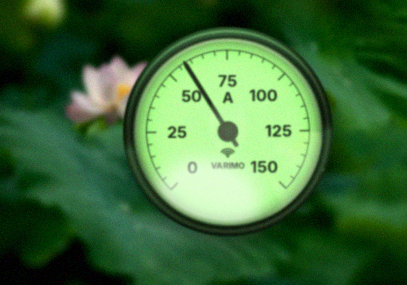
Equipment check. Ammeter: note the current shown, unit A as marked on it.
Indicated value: 57.5 A
